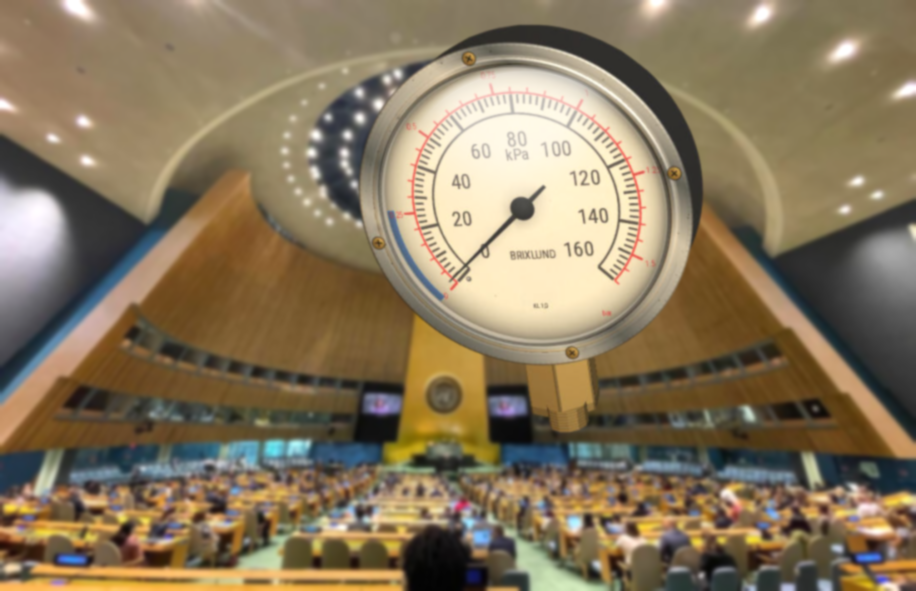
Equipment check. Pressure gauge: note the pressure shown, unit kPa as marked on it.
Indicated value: 2 kPa
